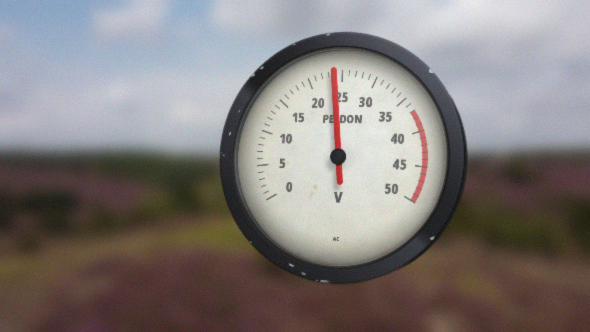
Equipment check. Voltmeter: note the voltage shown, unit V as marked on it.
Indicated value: 24 V
